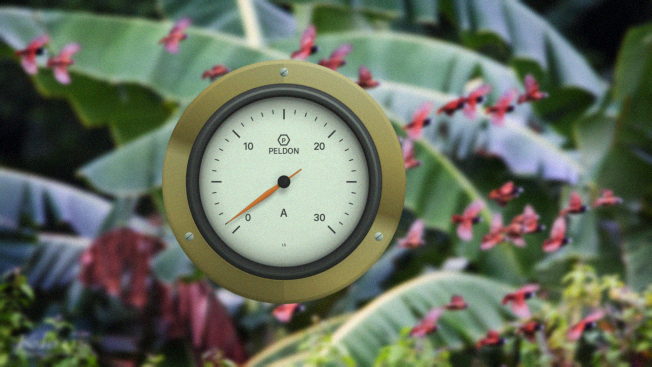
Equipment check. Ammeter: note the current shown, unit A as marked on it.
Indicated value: 1 A
